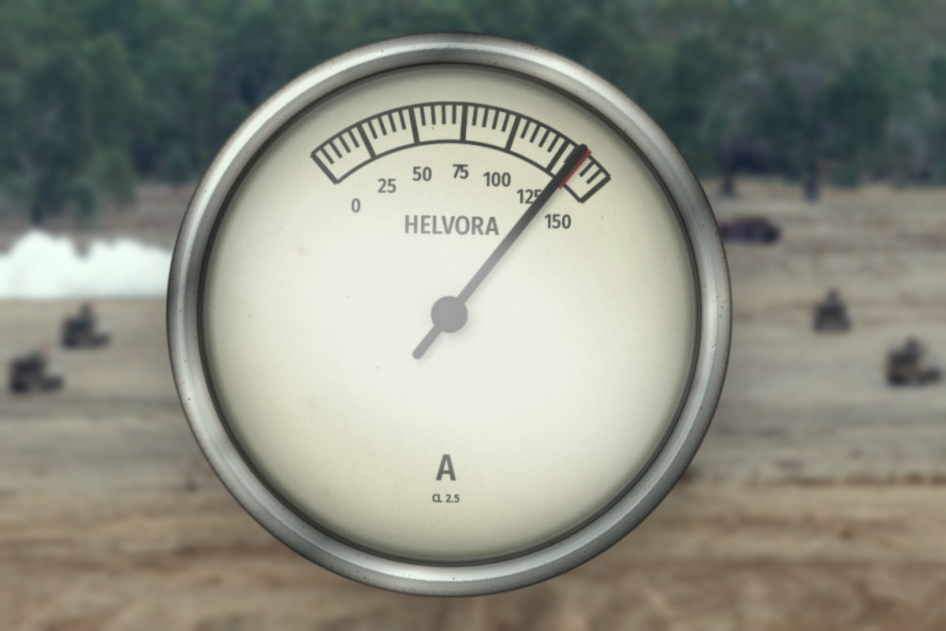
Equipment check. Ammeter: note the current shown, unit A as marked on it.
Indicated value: 132.5 A
